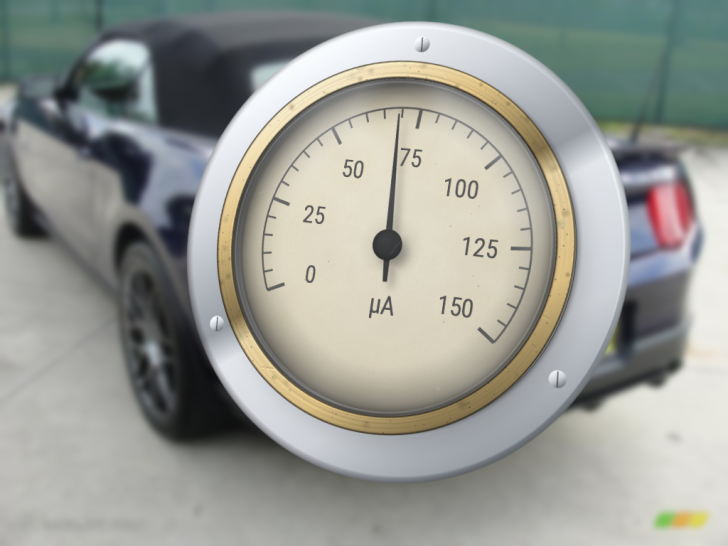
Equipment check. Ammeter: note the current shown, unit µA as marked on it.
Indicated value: 70 µA
